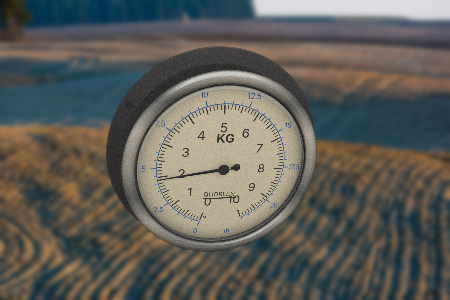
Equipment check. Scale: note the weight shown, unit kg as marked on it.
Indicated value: 2 kg
